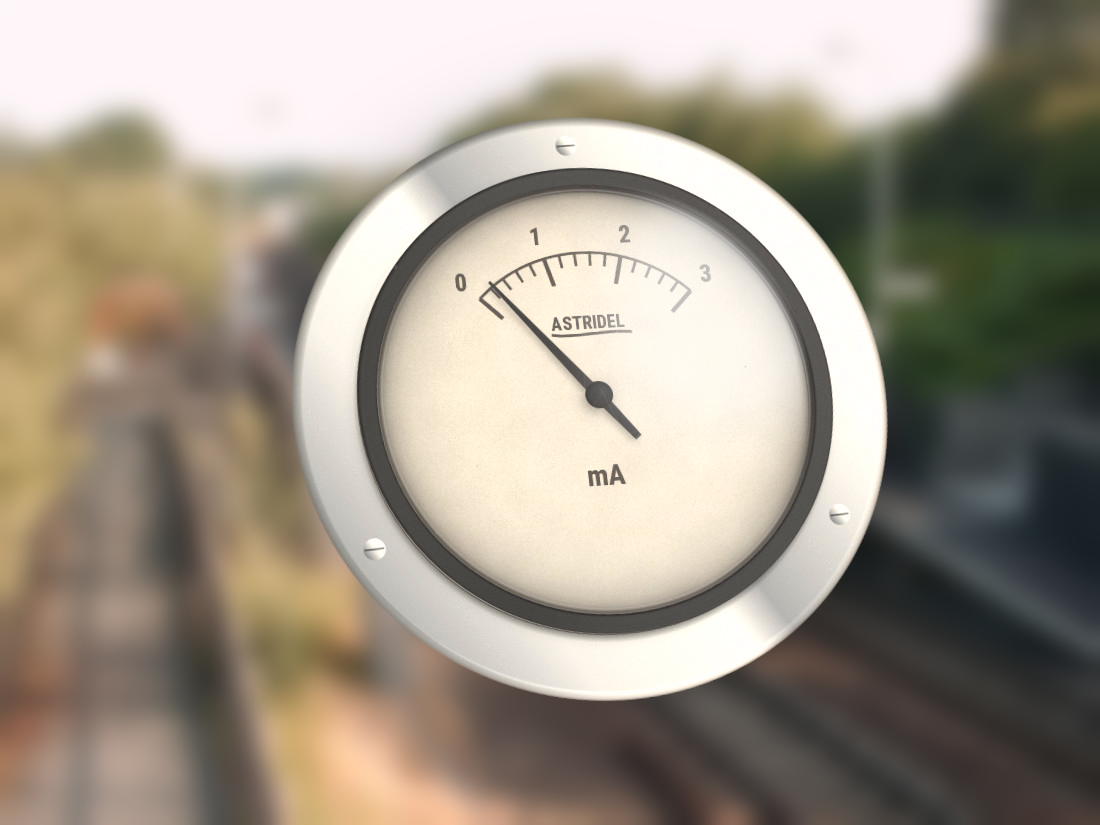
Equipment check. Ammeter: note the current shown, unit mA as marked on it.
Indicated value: 0.2 mA
